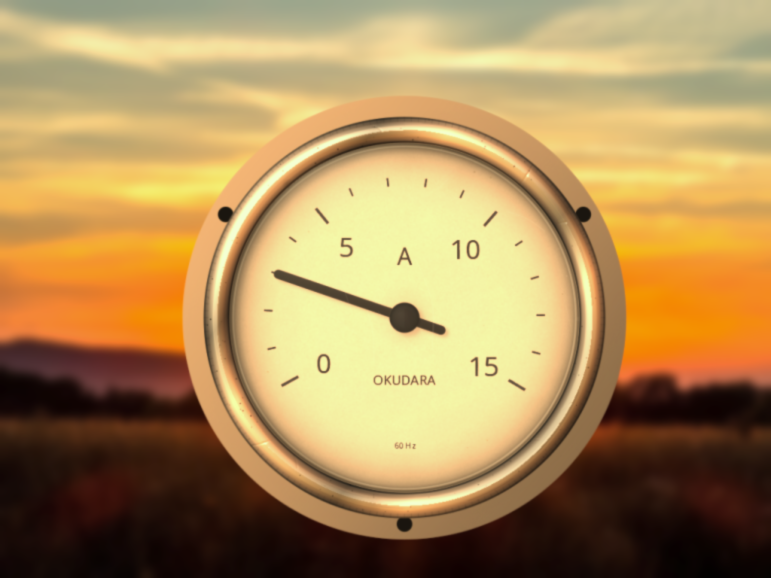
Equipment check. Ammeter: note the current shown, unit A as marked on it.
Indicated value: 3 A
